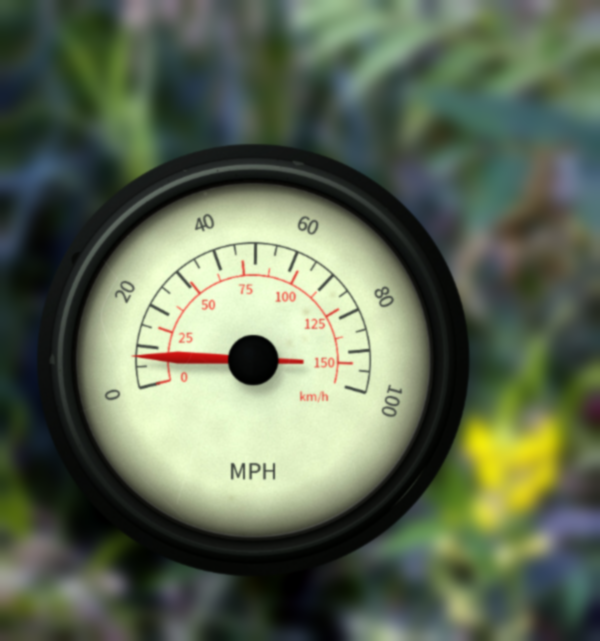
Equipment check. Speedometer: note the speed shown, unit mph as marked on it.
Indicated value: 7.5 mph
